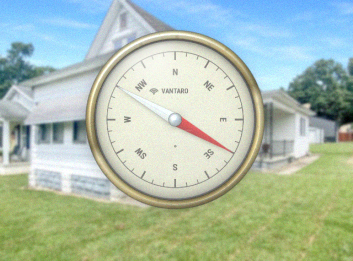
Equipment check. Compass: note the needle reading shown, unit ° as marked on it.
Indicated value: 120 °
